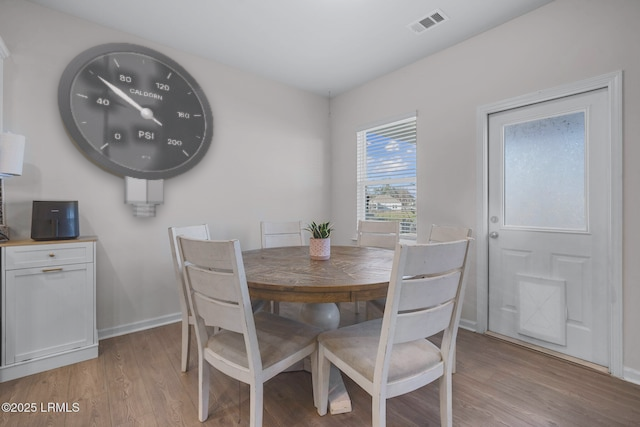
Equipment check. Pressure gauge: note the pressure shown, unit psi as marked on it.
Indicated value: 60 psi
